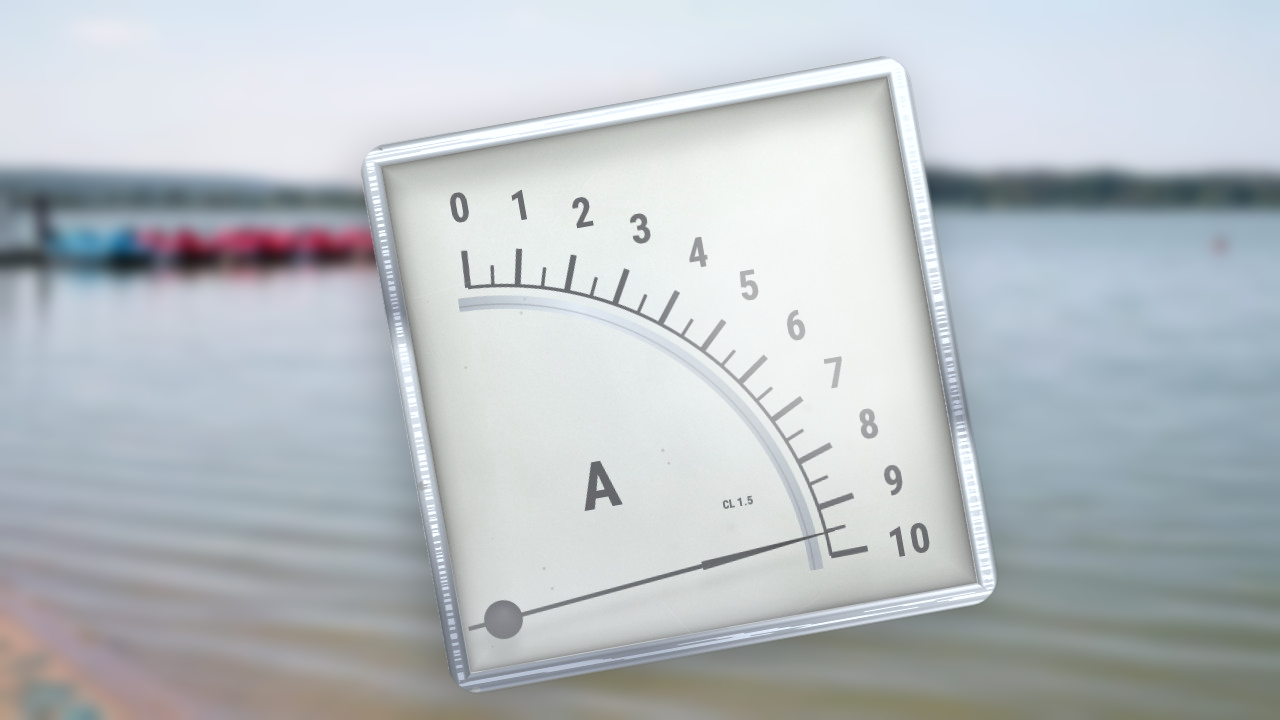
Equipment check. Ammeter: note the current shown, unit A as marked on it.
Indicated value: 9.5 A
